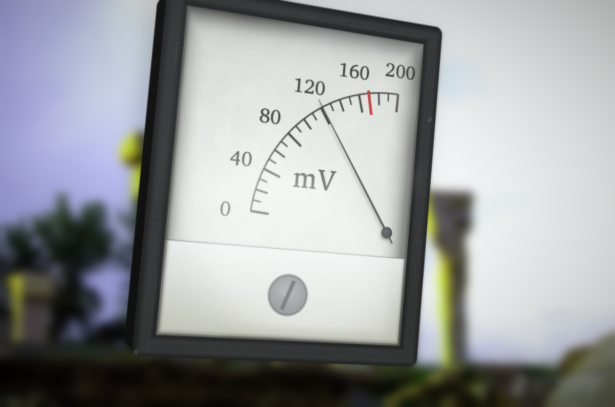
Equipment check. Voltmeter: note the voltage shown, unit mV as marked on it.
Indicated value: 120 mV
